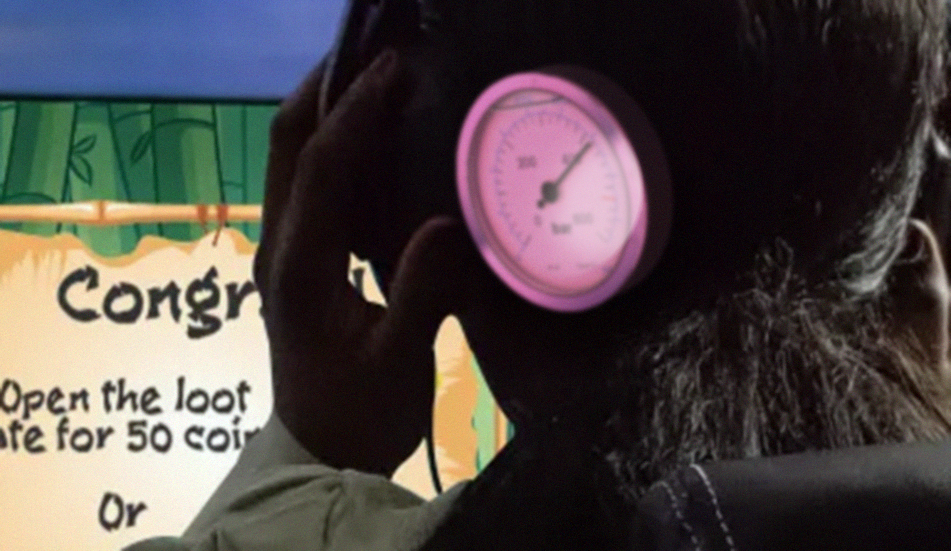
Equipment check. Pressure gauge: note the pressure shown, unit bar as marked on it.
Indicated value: 420 bar
